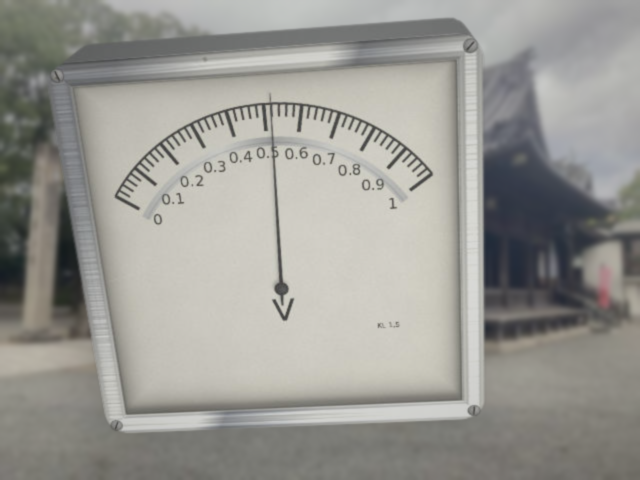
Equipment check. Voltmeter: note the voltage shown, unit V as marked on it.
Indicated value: 0.52 V
